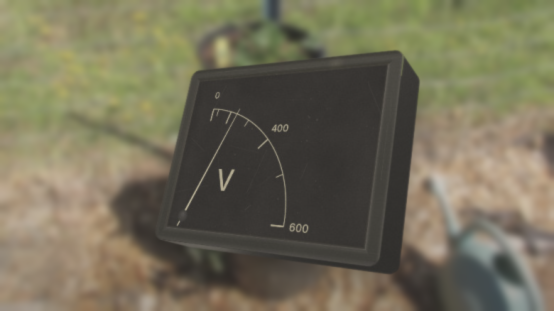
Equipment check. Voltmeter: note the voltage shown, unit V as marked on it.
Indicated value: 250 V
